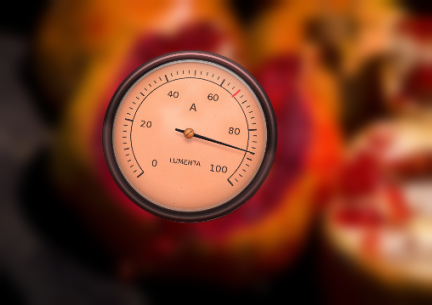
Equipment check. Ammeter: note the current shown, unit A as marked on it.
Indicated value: 88 A
